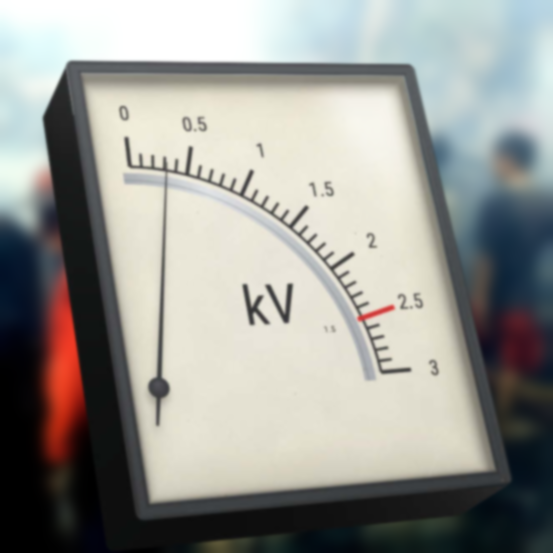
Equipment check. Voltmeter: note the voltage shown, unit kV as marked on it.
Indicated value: 0.3 kV
